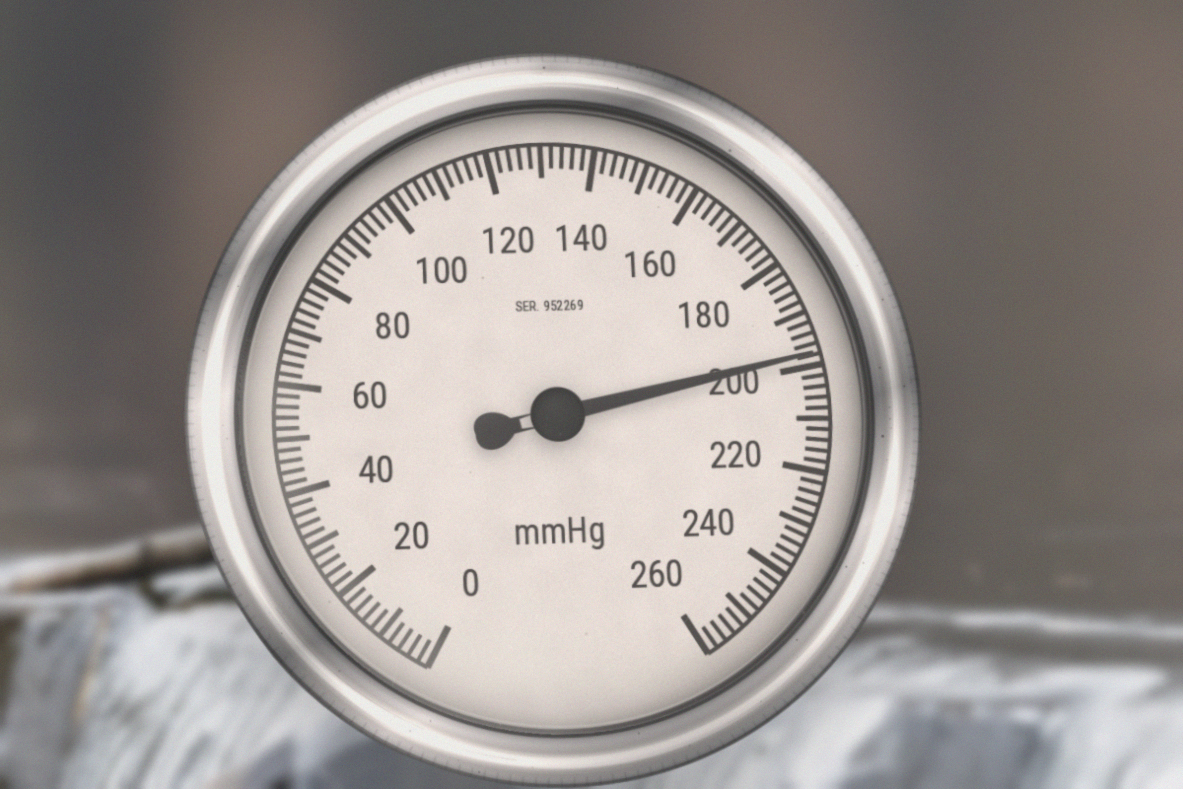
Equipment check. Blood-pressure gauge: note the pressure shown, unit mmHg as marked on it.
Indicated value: 198 mmHg
